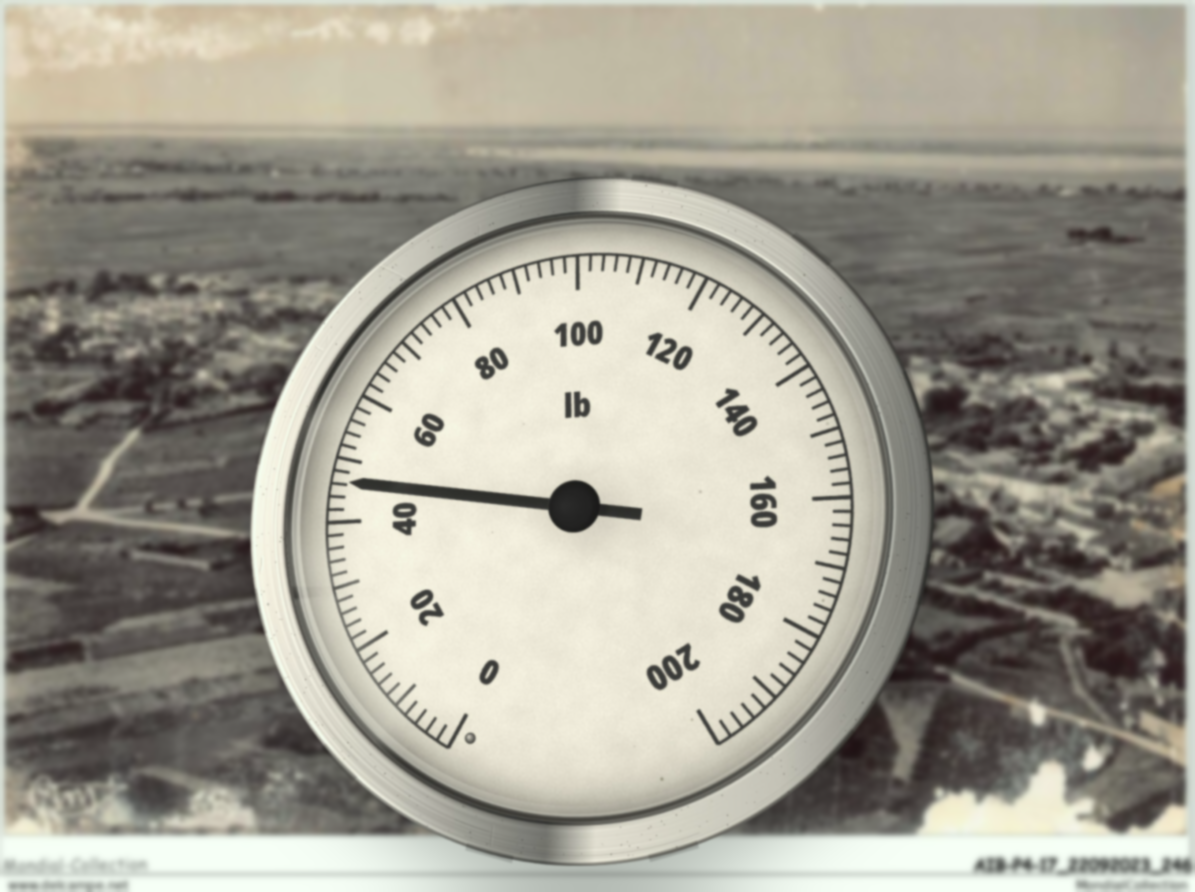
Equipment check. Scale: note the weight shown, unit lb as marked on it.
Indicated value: 46 lb
